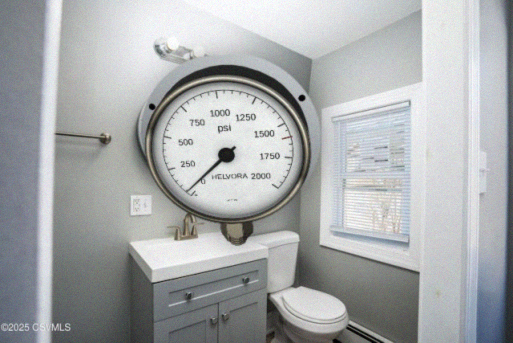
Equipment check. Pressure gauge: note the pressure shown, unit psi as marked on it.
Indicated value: 50 psi
